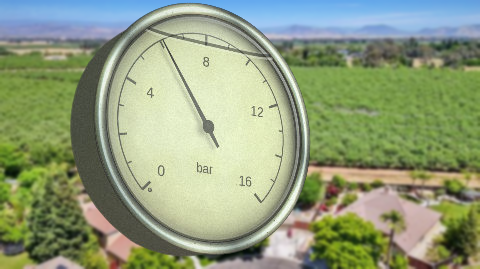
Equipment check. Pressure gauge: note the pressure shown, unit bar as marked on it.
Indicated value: 6 bar
